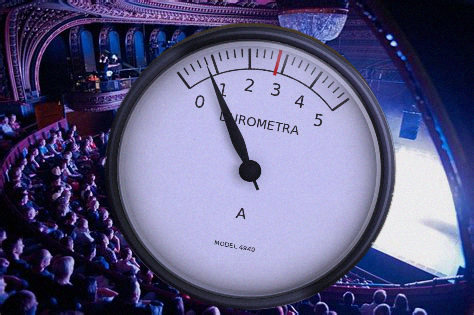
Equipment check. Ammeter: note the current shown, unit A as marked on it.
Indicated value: 0.8 A
